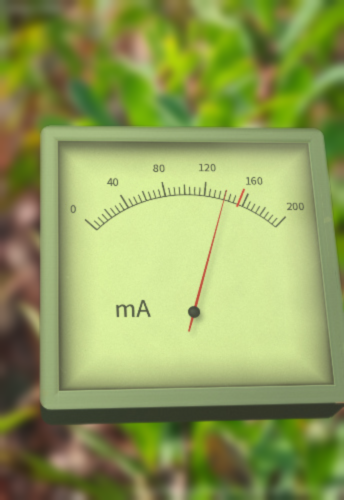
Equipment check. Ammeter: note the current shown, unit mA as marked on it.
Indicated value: 140 mA
